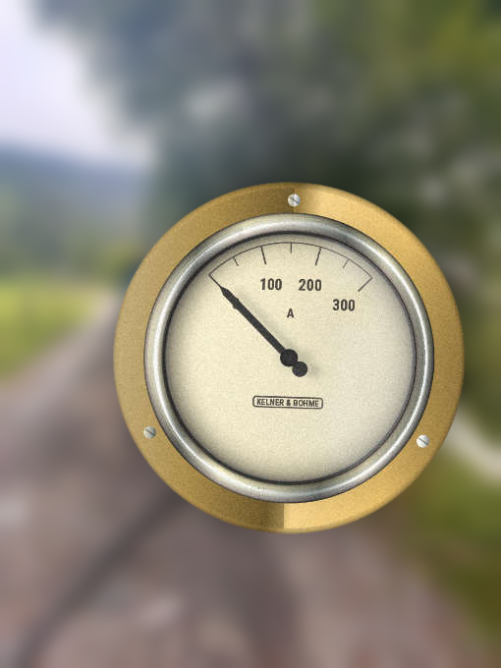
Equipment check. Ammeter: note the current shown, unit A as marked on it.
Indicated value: 0 A
